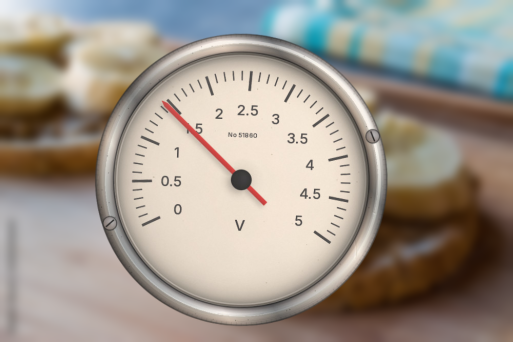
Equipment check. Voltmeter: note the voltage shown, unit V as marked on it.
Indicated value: 1.45 V
